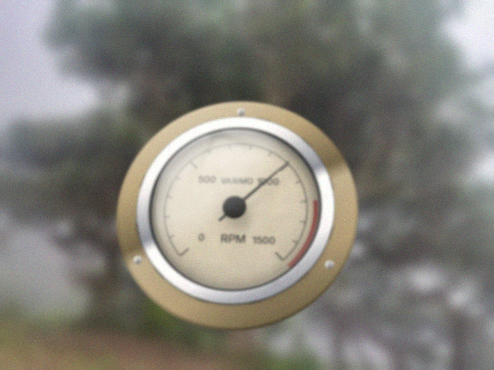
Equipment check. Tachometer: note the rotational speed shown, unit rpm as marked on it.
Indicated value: 1000 rpm
